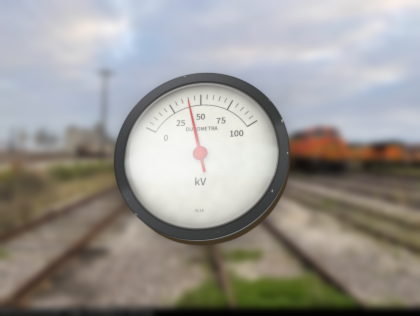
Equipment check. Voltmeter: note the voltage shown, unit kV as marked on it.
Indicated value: 40 kV
